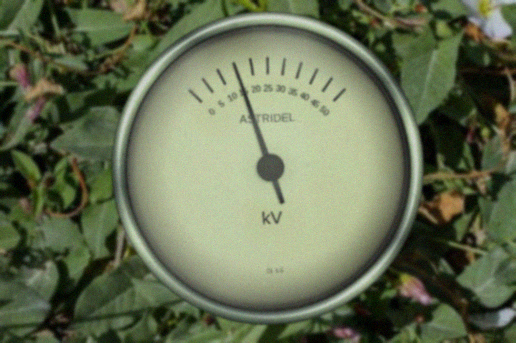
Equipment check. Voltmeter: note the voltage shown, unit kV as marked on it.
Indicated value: 15 kV
